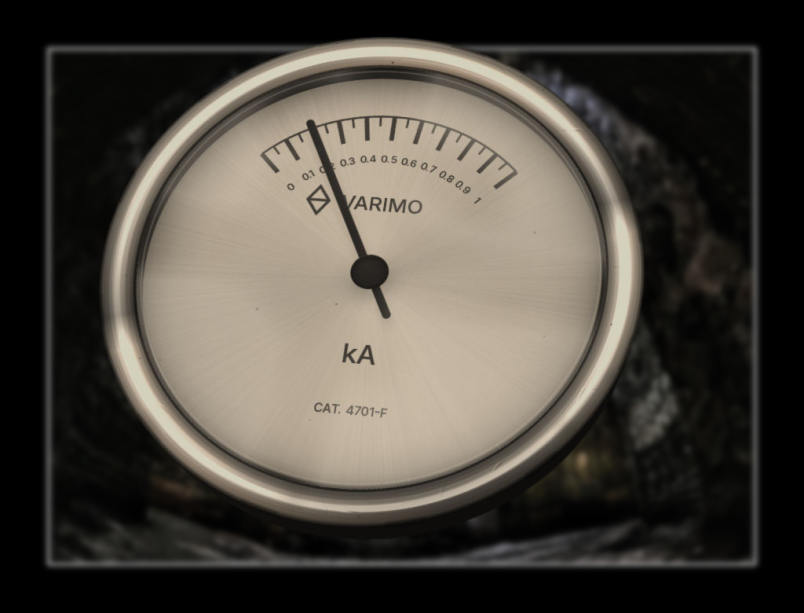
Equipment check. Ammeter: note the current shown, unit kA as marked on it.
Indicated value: 0.2 kA
